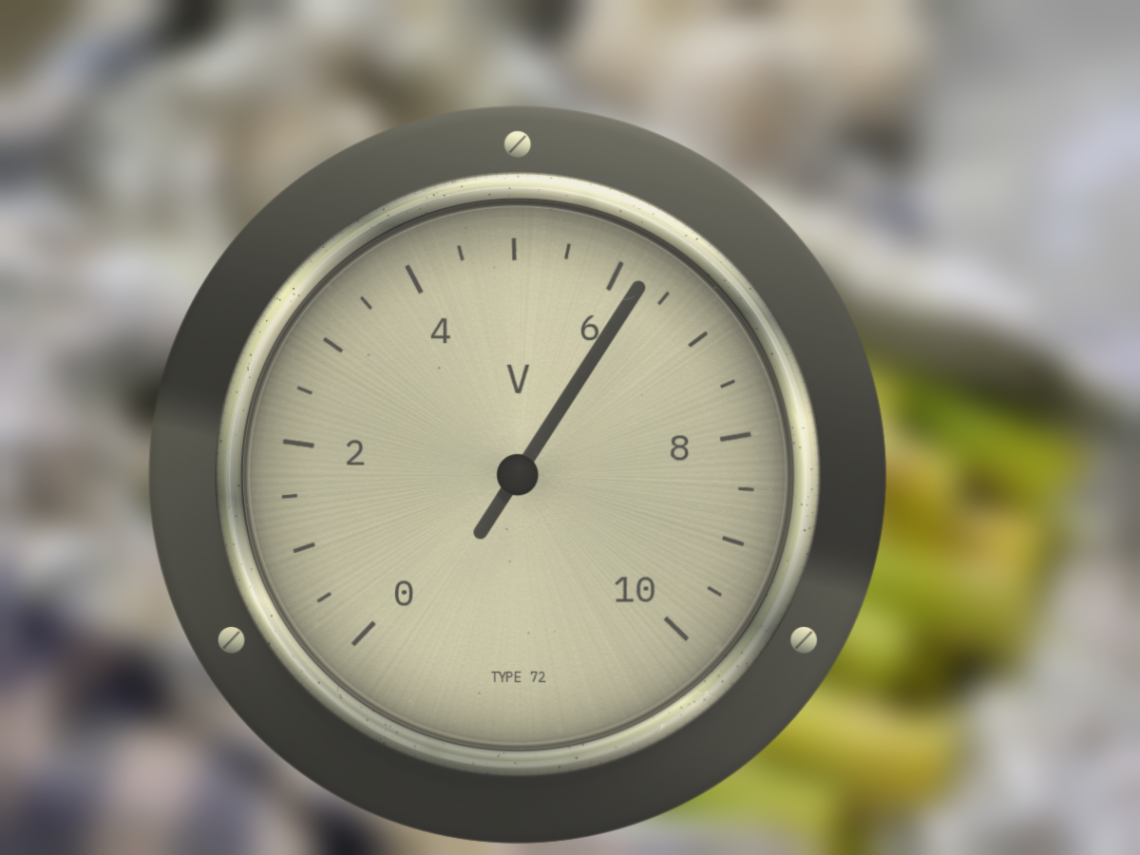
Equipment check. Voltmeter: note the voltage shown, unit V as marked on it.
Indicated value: 6.25 V
